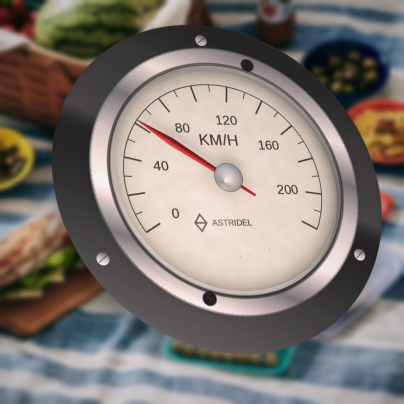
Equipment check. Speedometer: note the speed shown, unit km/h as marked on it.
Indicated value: 60 km/h
